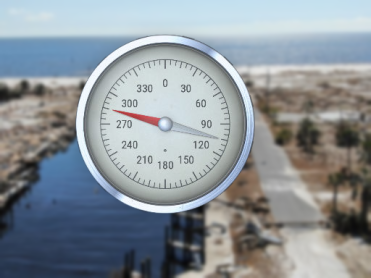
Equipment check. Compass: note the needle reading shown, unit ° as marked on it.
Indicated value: 285 °
